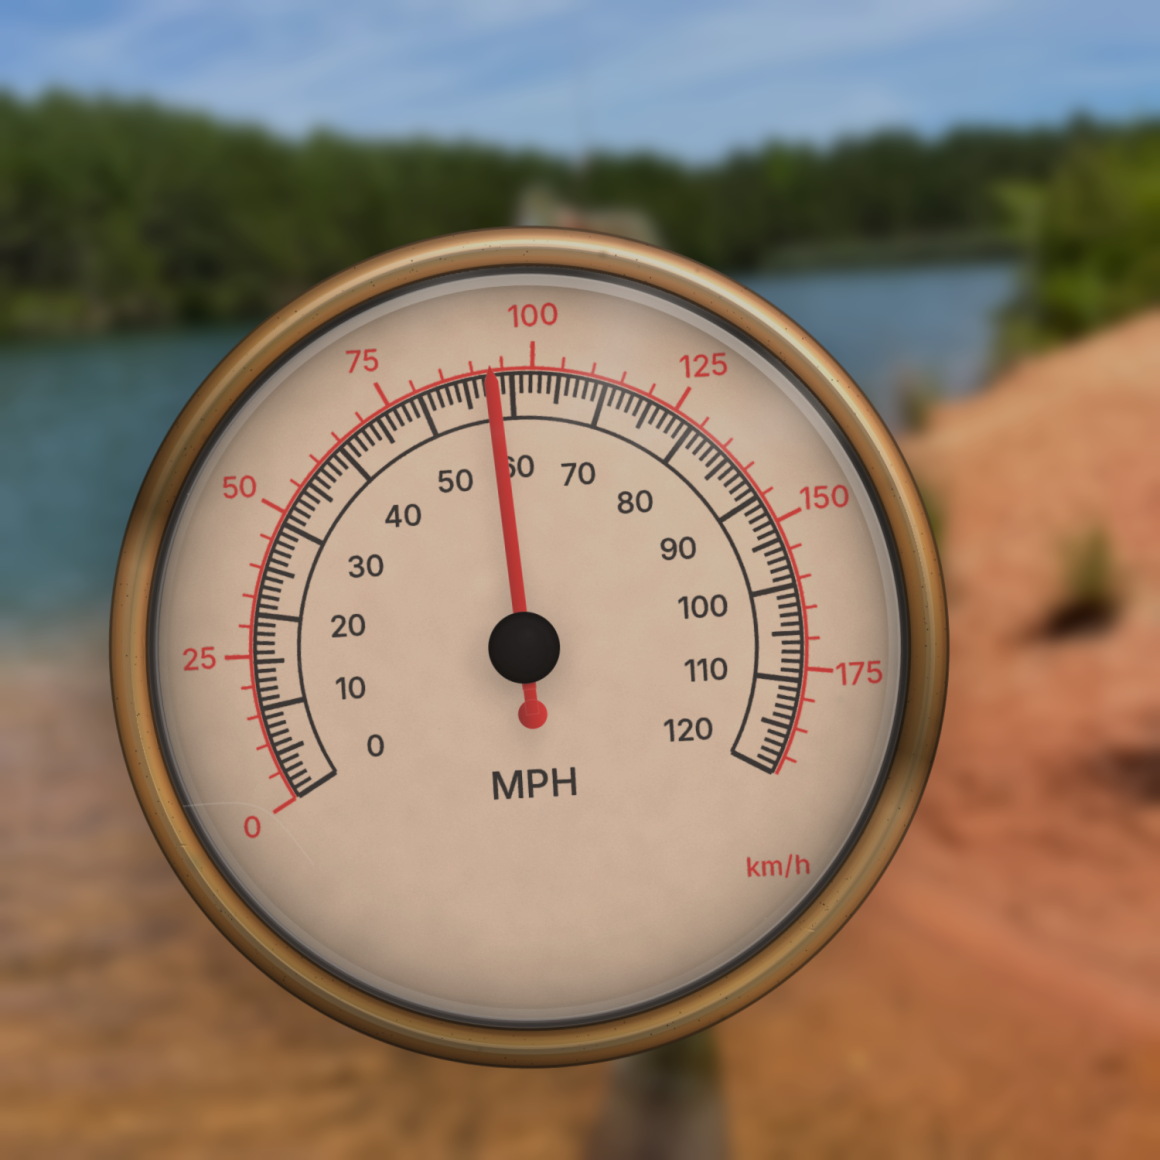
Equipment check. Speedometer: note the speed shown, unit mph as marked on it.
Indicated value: 58 mph
